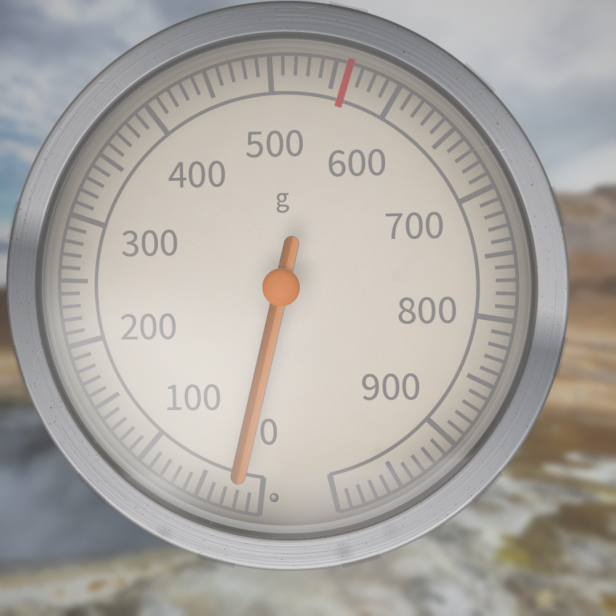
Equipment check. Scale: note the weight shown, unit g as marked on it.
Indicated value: 20 g
